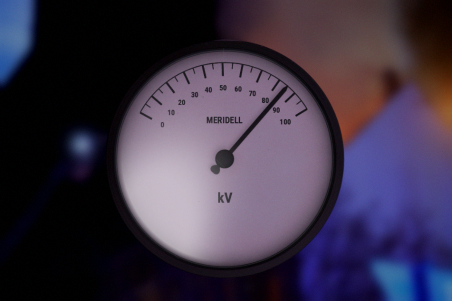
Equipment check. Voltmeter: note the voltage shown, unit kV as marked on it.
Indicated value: 85 kV
